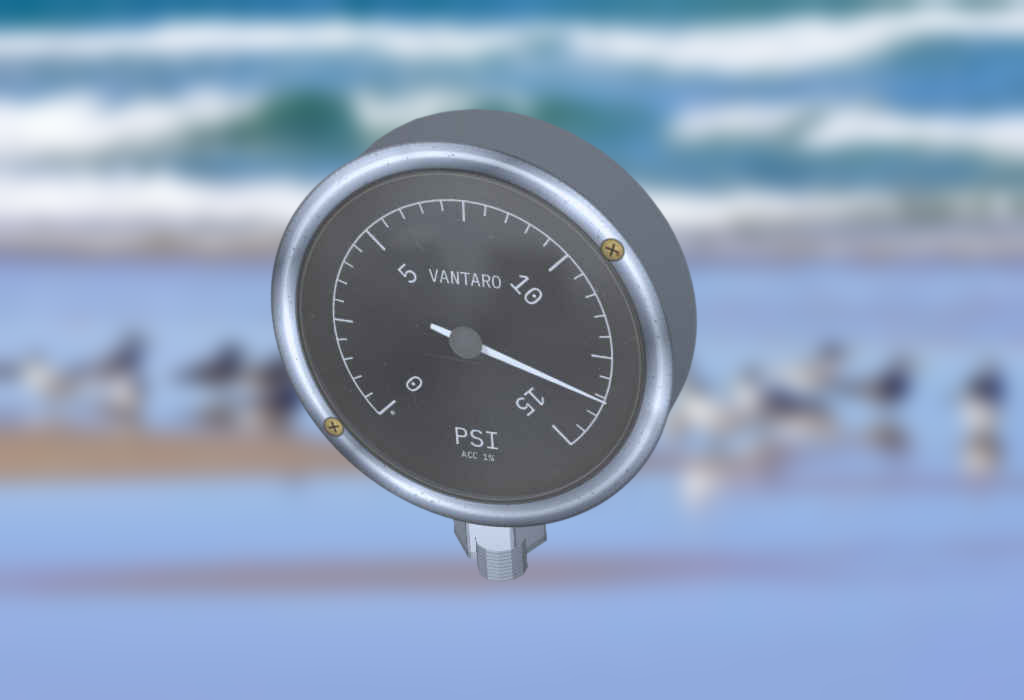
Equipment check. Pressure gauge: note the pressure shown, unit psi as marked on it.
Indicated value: 13.5 psi
